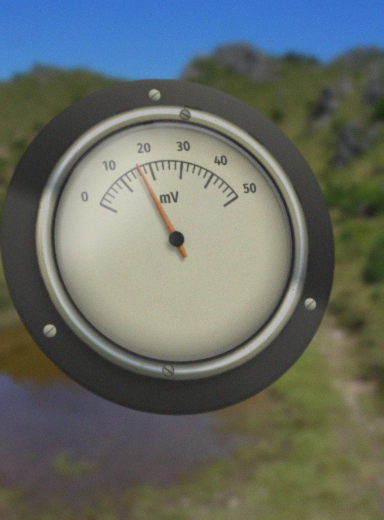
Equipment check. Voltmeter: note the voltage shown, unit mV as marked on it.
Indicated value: 16 mV
